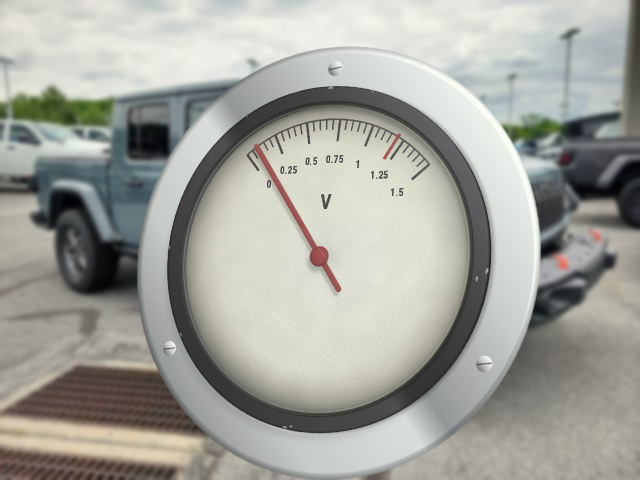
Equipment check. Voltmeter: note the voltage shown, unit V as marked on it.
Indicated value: 0.1 V
